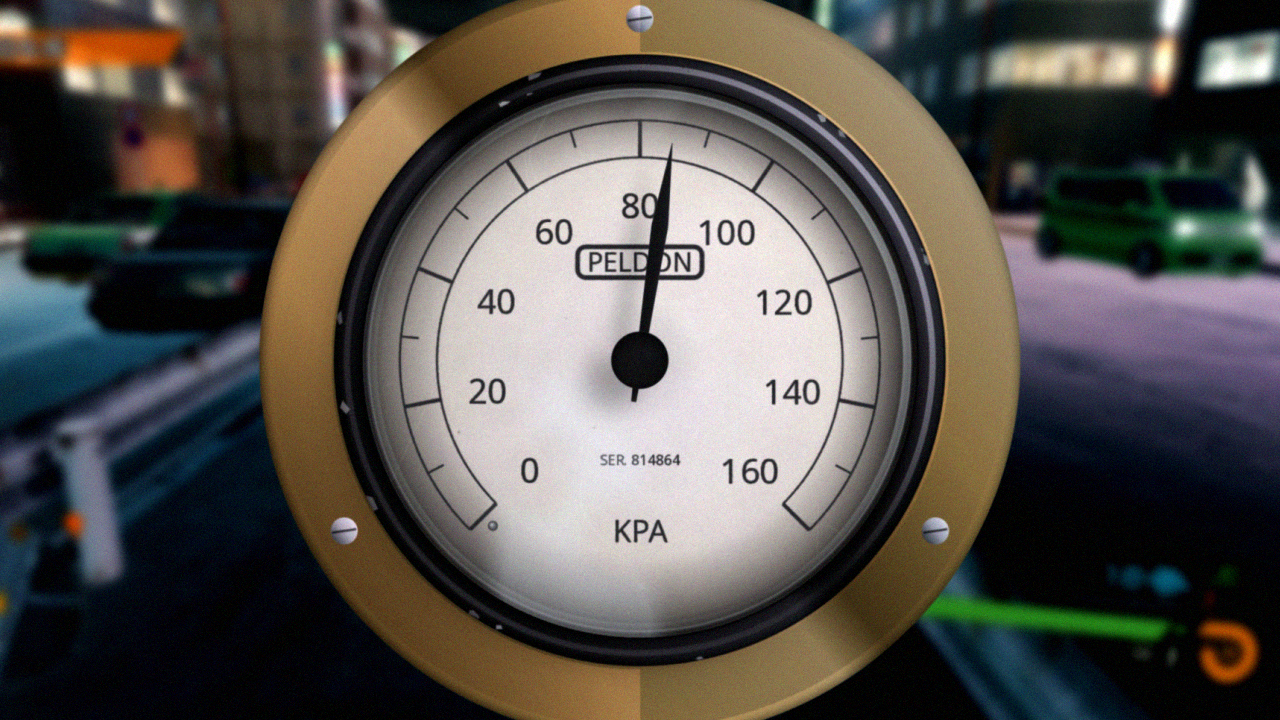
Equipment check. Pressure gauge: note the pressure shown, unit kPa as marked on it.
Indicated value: 85 kPa
